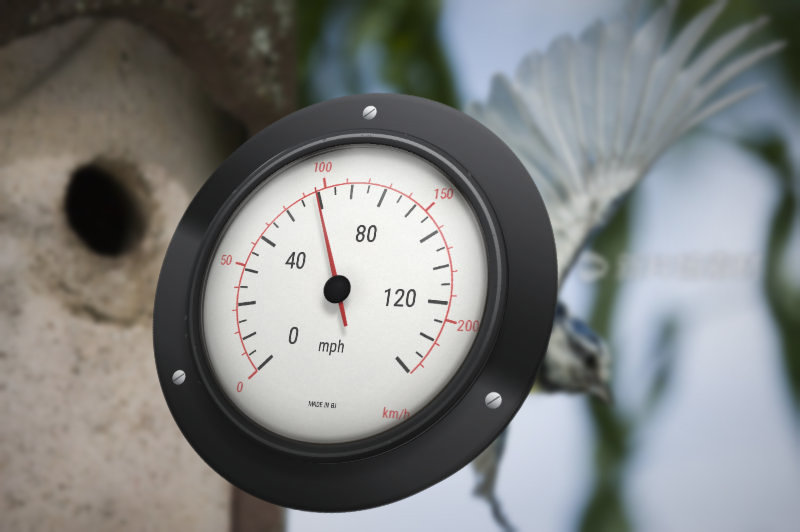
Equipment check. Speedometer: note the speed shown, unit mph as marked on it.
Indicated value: 60 mph
